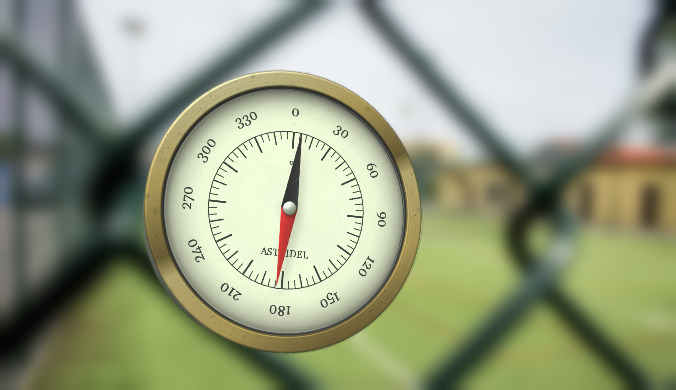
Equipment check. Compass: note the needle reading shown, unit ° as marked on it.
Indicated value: 185 °
